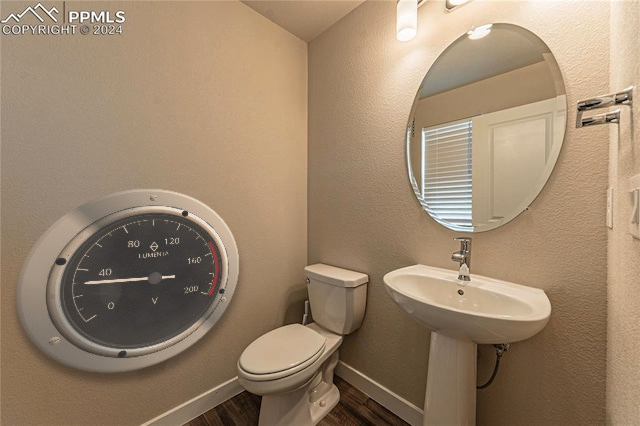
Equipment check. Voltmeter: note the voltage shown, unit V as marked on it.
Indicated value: 30 V
